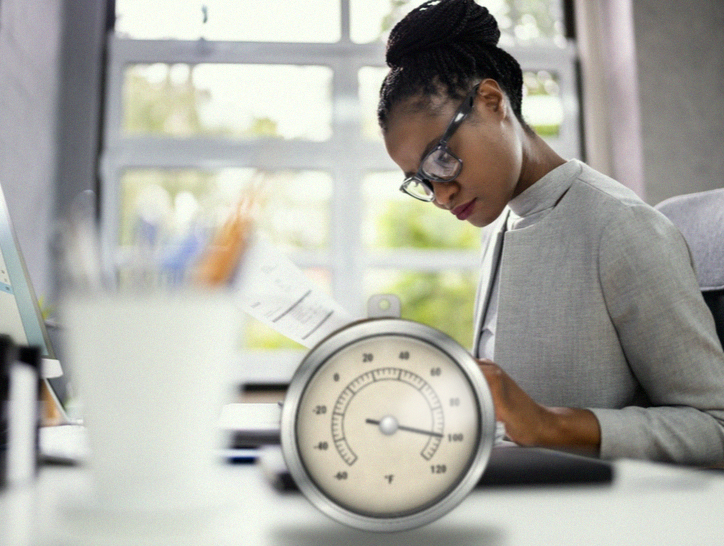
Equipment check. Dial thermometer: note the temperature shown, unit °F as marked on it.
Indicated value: 100 °F
